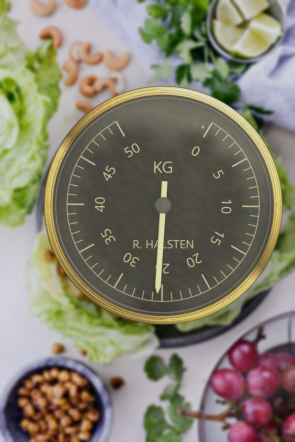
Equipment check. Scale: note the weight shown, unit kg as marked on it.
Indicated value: 25.5 kg
